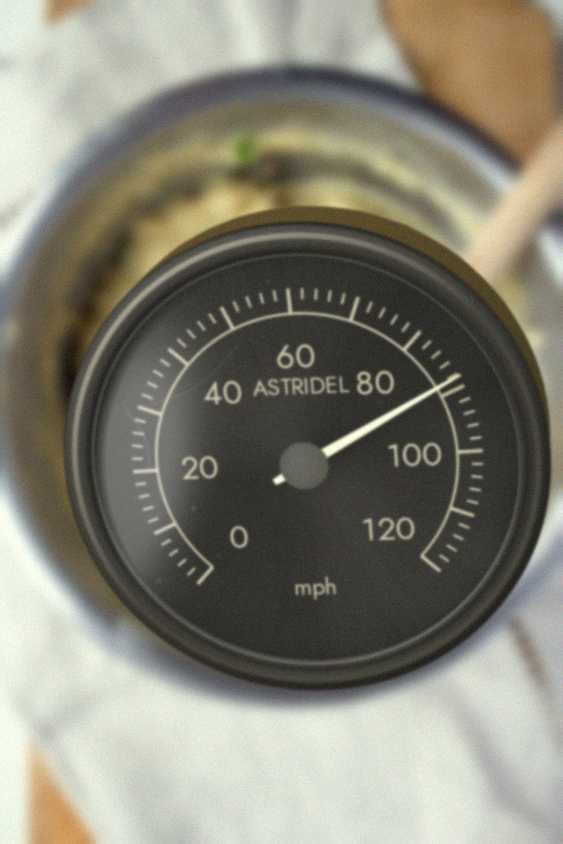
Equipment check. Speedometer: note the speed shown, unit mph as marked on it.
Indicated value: 88 mph
